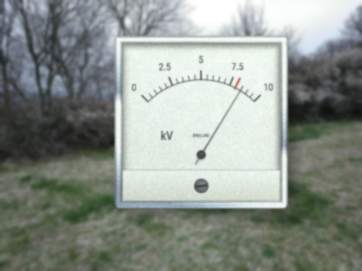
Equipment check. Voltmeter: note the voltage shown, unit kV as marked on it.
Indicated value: 8.5 kV
